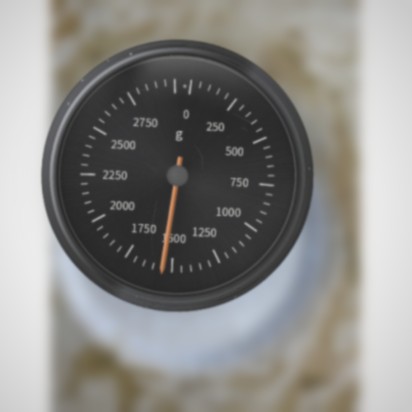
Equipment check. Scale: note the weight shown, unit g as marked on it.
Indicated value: 1550 g
